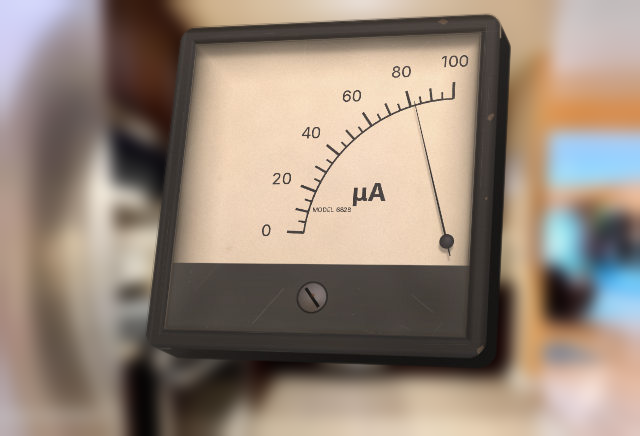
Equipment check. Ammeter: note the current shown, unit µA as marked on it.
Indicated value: 82.5 µA
